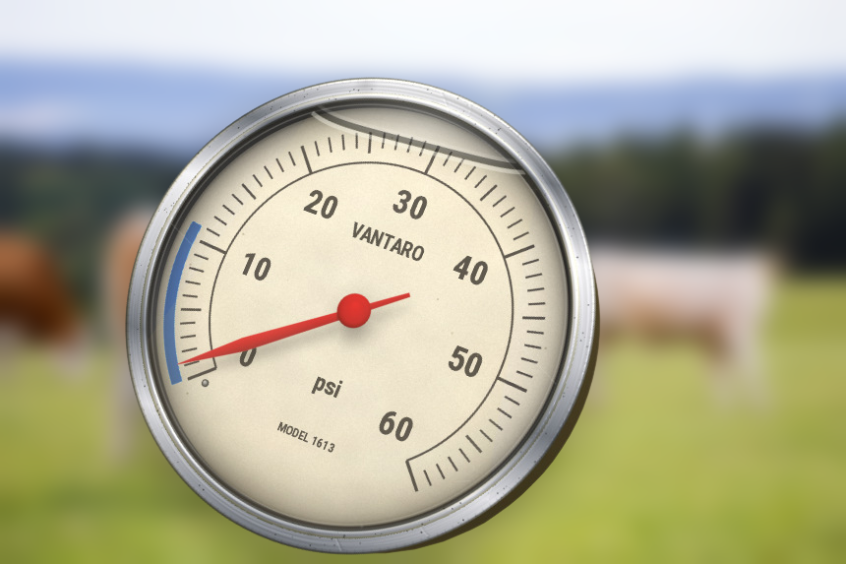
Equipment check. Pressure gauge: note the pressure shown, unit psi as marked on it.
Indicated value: 1 psi
